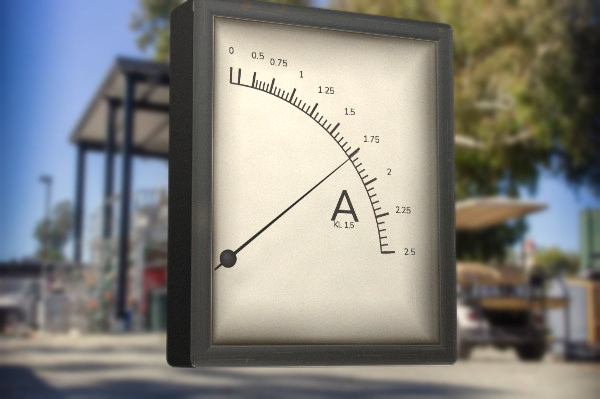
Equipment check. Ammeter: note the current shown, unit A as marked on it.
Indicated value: 1.75 A
